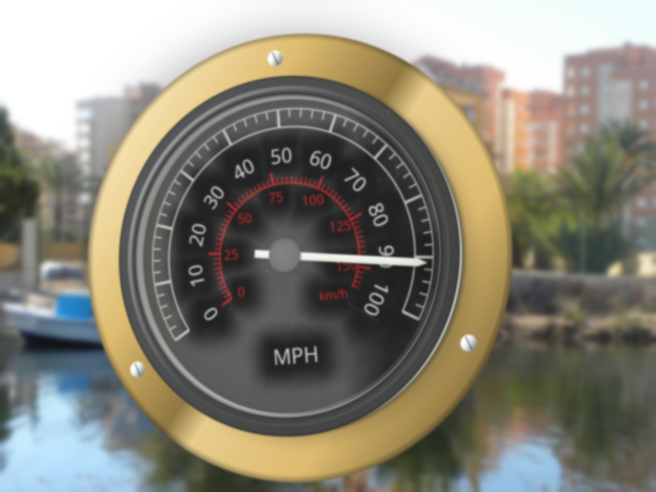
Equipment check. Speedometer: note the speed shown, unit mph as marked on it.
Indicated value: 91 mph
